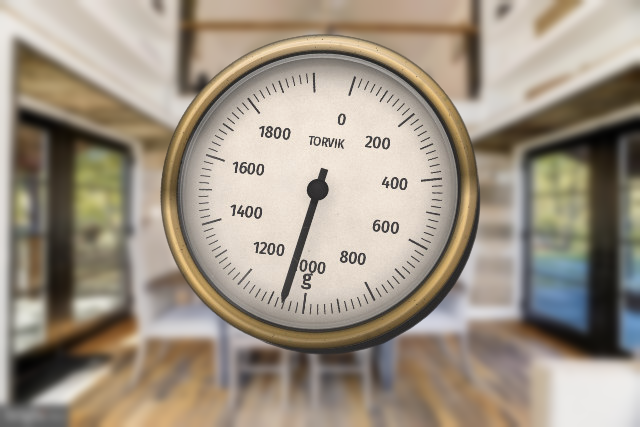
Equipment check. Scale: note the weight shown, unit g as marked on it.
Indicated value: 1060 g
